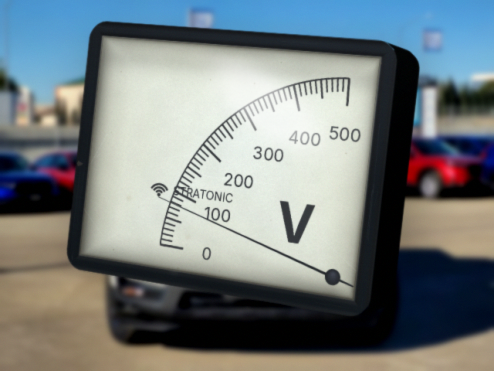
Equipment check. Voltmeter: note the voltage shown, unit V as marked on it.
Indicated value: 80 V
